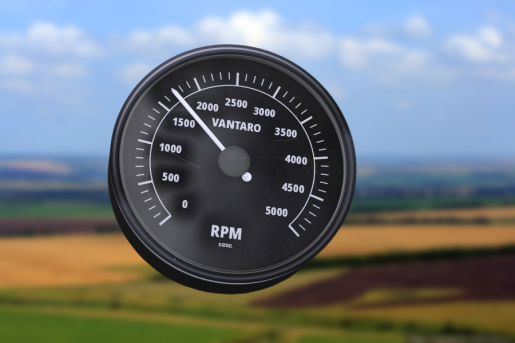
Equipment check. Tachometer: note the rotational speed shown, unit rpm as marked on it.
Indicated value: 1700 rpm
